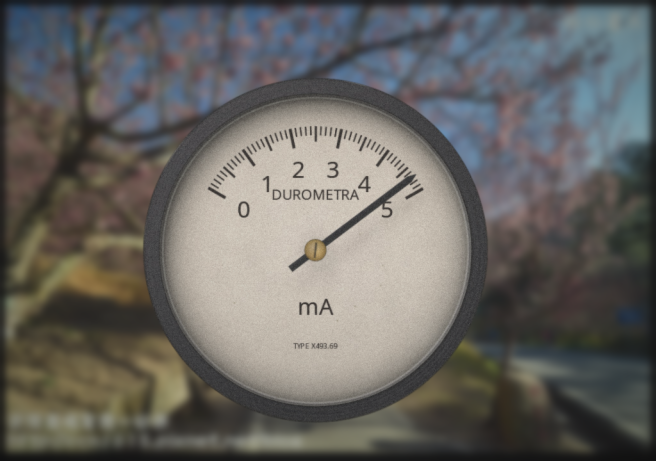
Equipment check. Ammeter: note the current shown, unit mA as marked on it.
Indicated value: 4.7 mA
